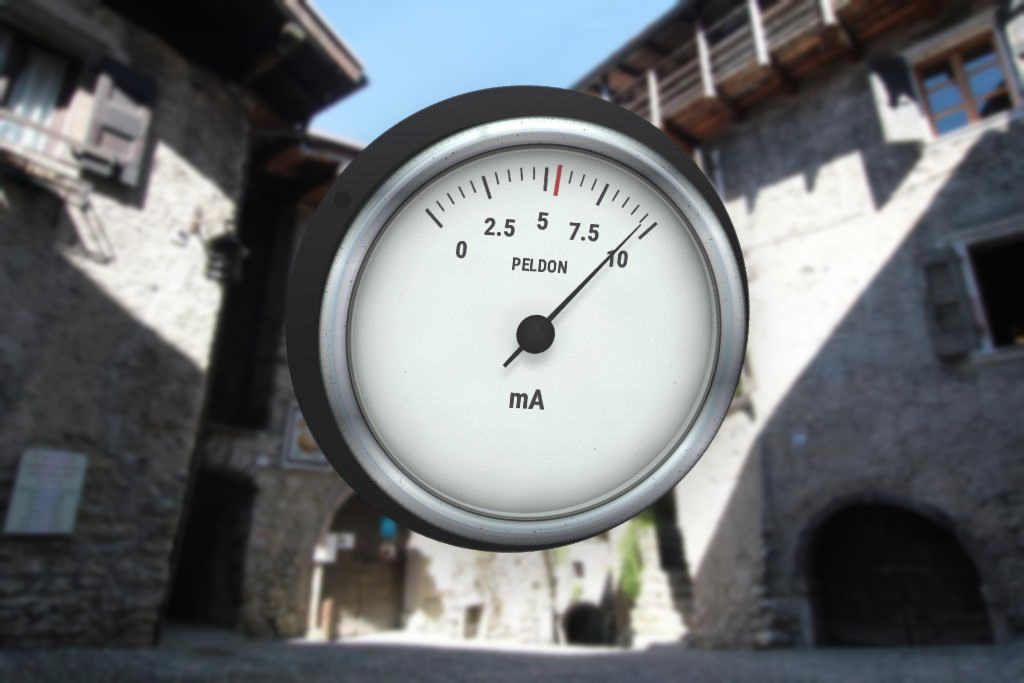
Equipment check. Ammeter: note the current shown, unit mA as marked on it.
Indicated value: 9.5 mA
